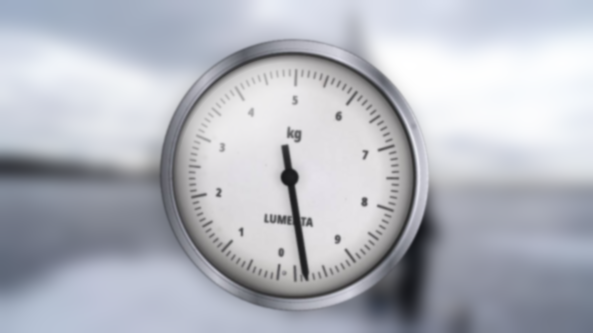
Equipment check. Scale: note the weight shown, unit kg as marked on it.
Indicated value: 9.8 kg
